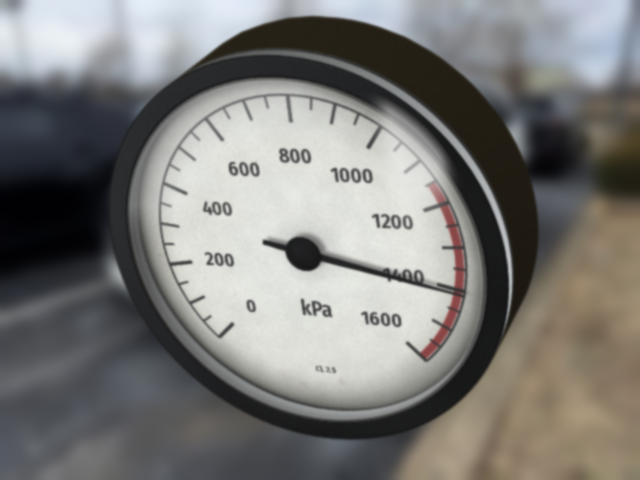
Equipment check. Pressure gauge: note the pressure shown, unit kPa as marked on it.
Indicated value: 1400 kPa
